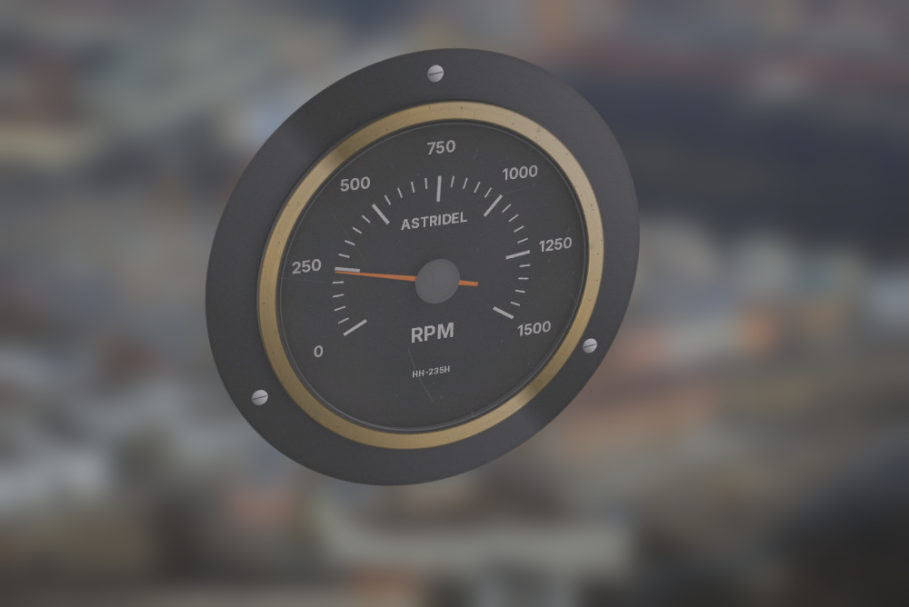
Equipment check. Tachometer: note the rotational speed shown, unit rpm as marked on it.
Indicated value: 250 rpm
